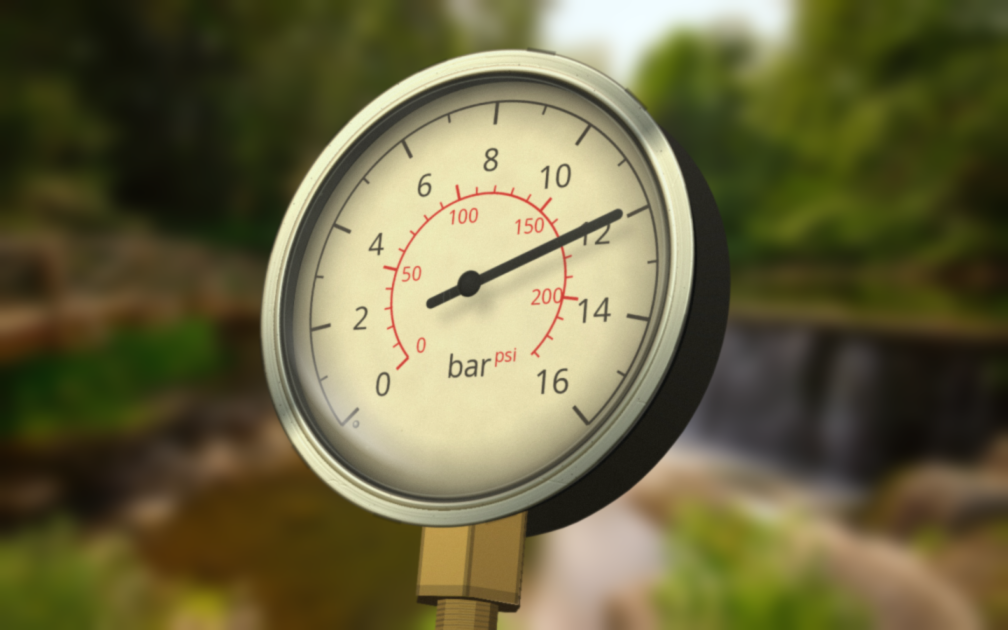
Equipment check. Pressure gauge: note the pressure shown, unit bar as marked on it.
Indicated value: 12 bar
